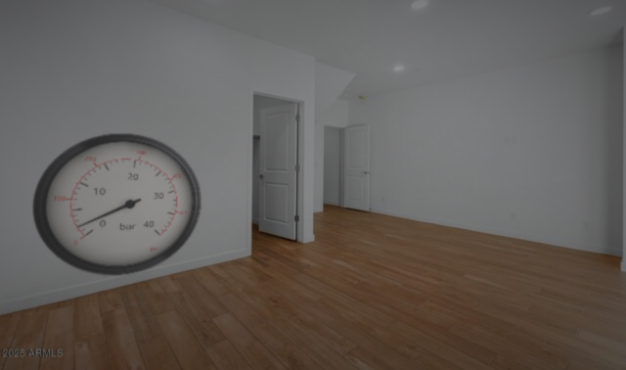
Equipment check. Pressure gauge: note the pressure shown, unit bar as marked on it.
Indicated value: 2 bar
